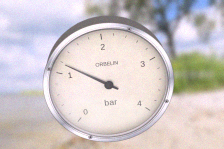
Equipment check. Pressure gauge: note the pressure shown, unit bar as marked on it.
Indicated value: 1.2 bar
